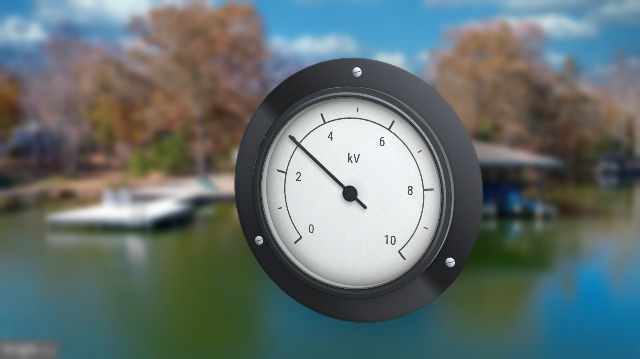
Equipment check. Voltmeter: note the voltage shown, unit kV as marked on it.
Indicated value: 3 kV
